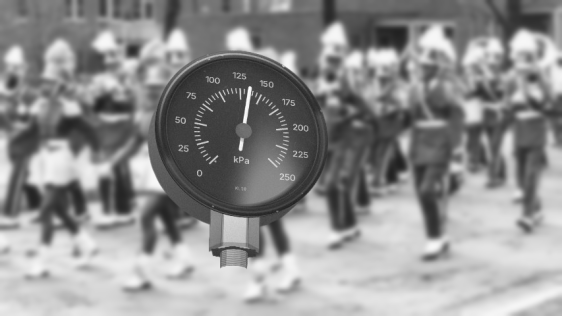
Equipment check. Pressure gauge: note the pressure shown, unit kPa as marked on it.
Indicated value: 135 kPa
